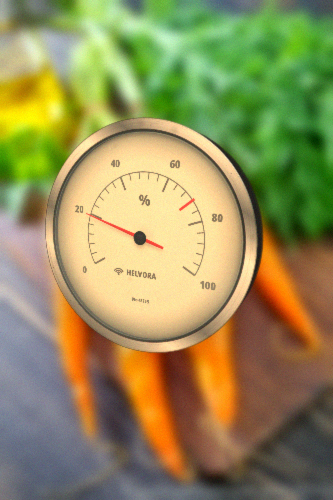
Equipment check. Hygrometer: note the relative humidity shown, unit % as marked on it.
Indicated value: 20 %
